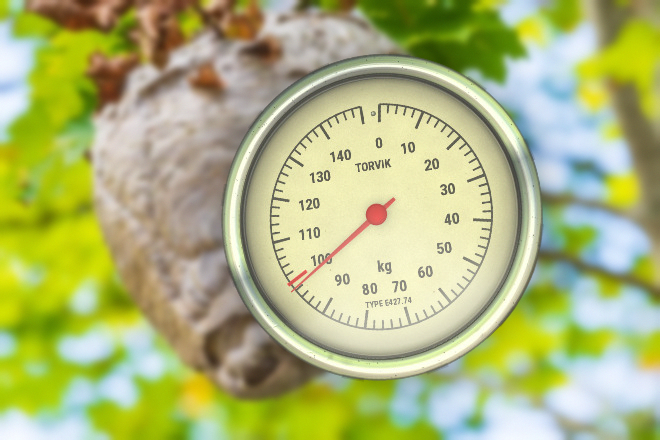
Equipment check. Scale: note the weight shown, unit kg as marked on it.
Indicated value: 98 kg
